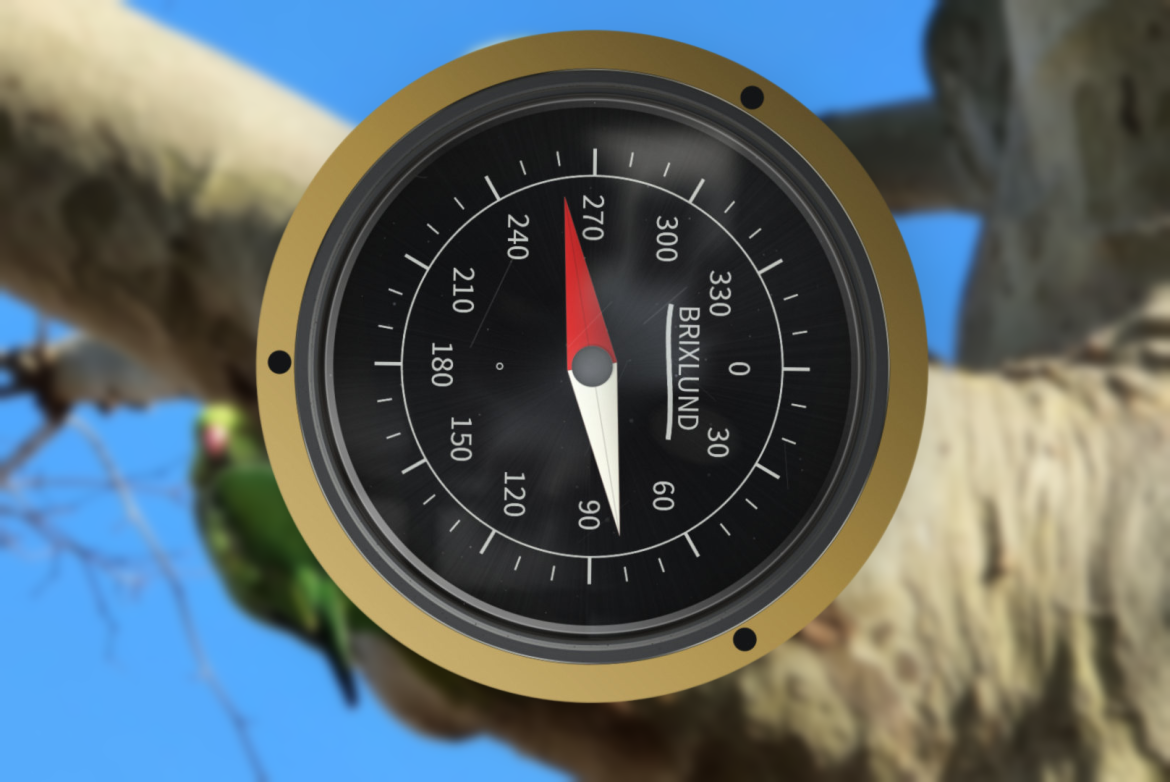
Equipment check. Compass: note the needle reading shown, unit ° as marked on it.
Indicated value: 260 °
